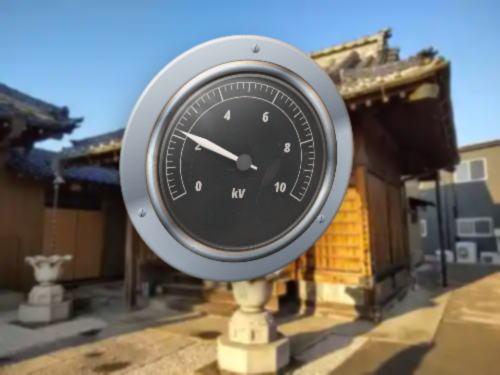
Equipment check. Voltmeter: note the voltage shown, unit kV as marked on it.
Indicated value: 2.2 kV
